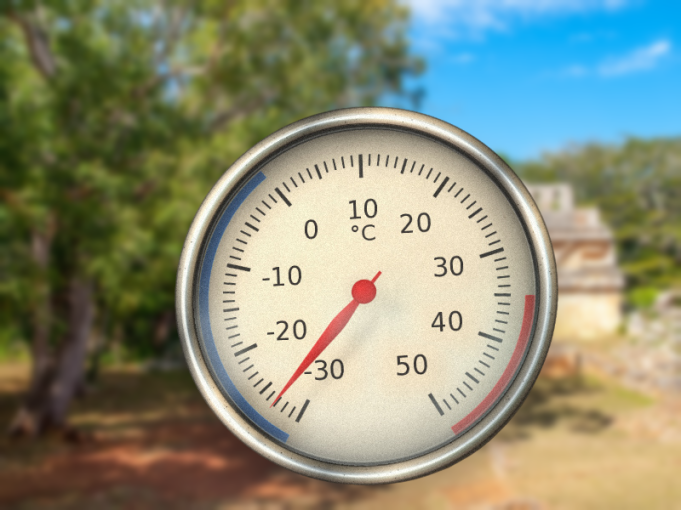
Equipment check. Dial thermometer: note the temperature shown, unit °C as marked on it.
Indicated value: -27 °C
